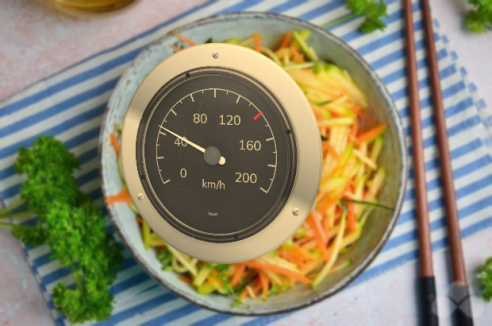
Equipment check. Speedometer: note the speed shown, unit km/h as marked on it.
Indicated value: 45 km/h
